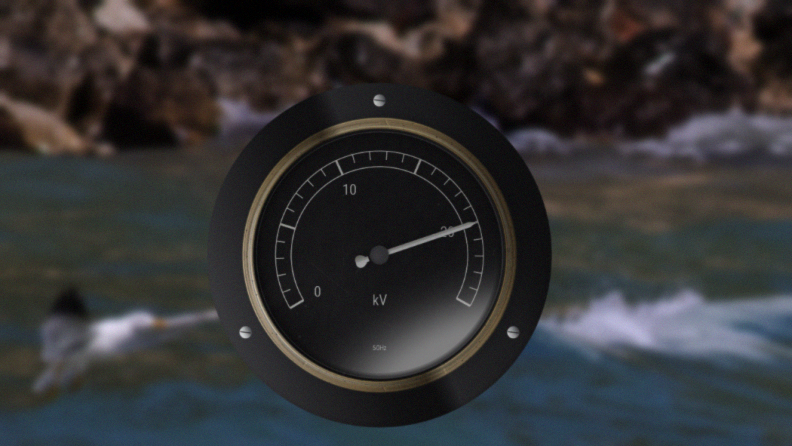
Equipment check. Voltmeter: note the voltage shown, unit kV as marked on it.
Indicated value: 20 kV
